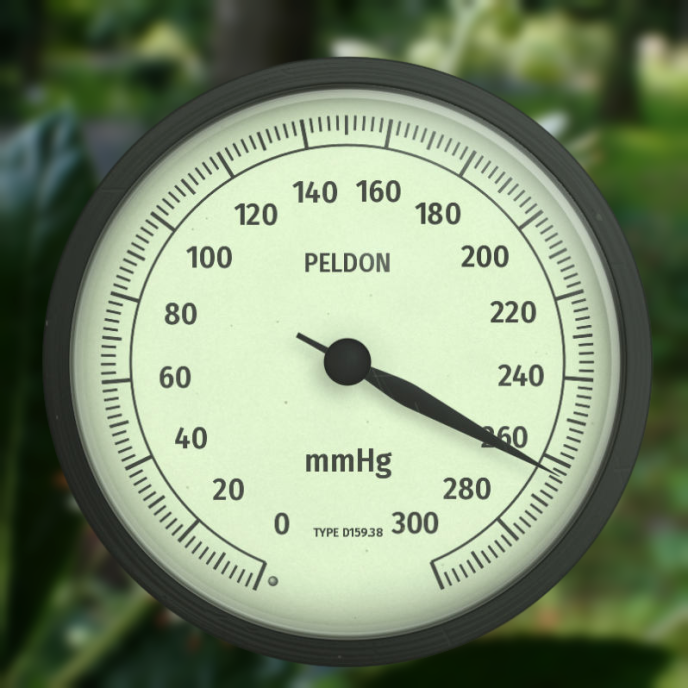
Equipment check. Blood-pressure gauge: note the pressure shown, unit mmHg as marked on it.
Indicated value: 263 mmHg
